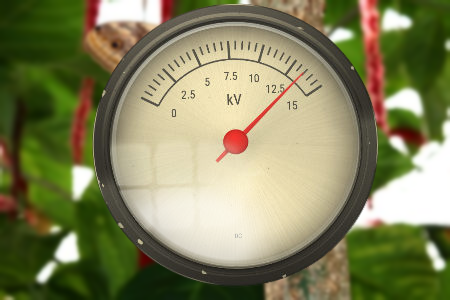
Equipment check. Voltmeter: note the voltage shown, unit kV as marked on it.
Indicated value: 13.5 kV
